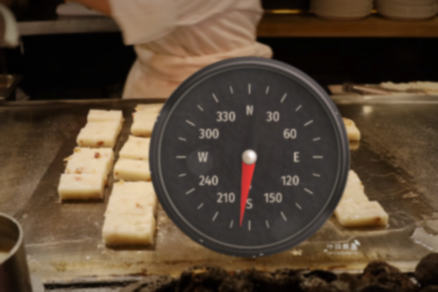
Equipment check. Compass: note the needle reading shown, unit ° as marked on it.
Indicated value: 187.5 °
